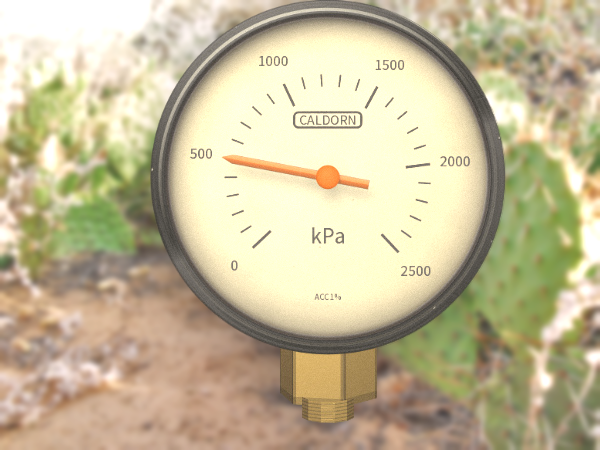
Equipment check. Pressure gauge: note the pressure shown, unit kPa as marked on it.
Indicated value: 500 kPa
